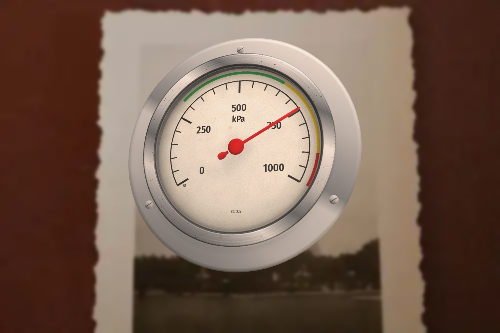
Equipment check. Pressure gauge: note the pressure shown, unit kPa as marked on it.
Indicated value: 750 kPa
